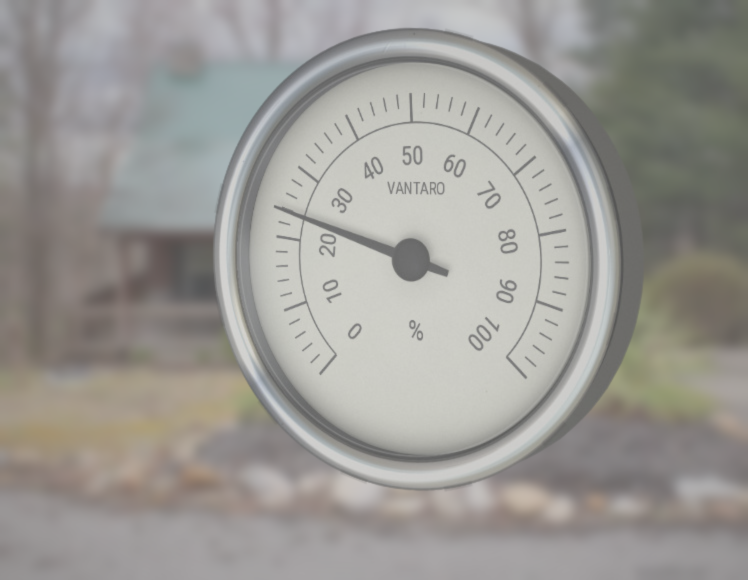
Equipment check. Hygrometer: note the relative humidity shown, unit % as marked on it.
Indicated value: 24 %
